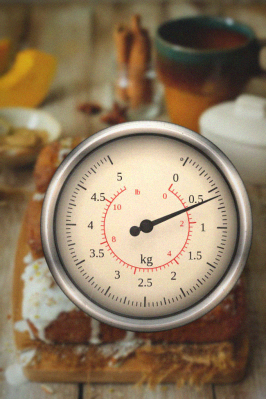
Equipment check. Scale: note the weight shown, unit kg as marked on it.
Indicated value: 0.6 kg
